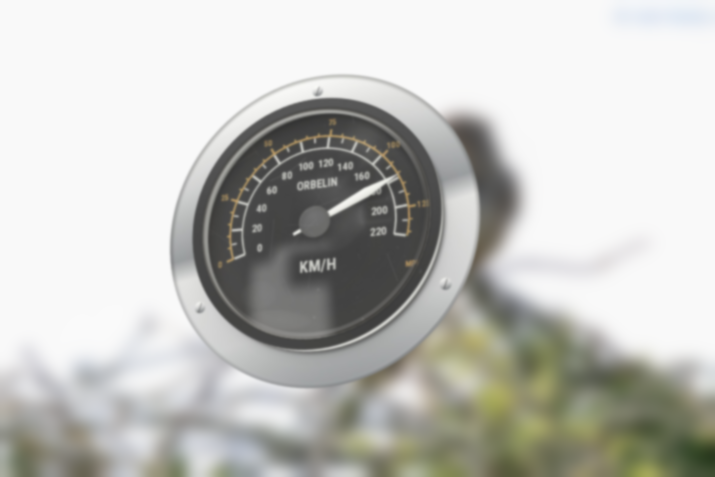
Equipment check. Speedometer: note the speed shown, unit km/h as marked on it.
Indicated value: 180 km/h
